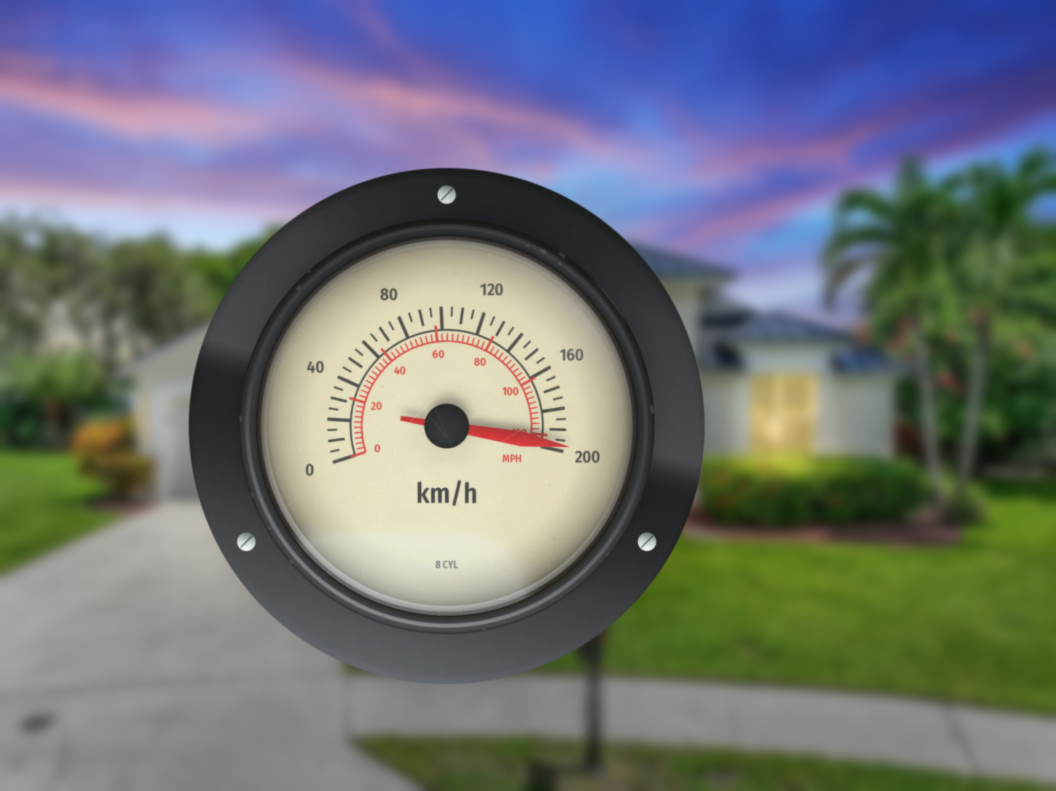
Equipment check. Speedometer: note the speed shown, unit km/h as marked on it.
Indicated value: 197.5 km/h
